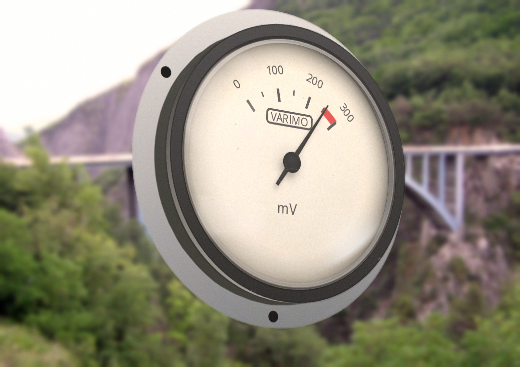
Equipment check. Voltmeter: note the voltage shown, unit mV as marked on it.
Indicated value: 250 mV
